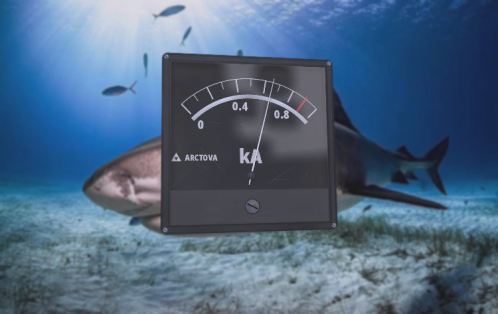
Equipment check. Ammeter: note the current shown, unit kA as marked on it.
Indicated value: 0.65 kA
